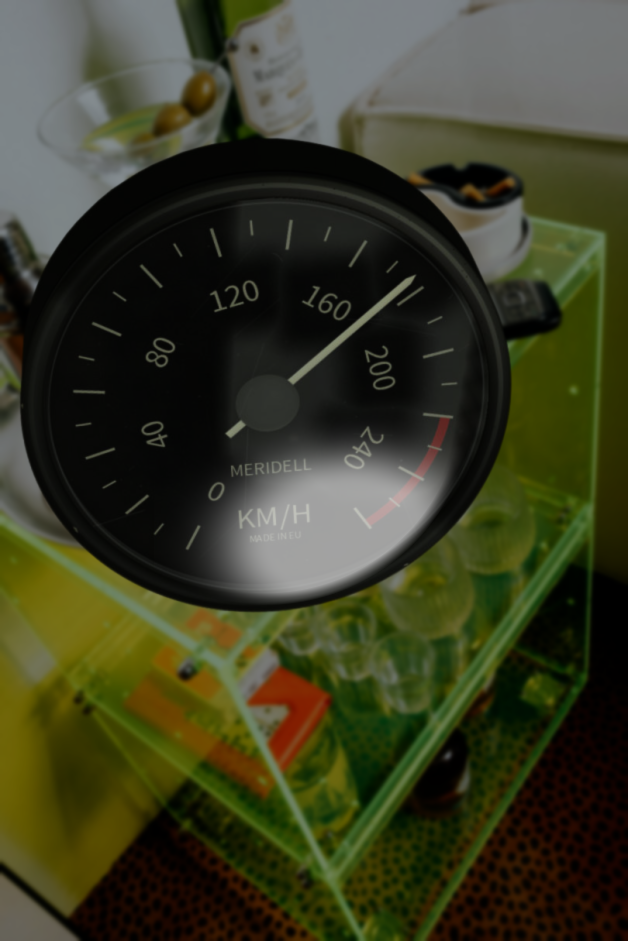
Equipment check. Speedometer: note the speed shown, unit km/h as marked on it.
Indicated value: 175 km/h
